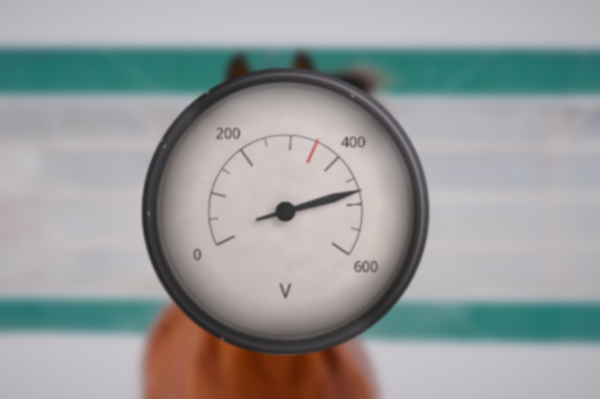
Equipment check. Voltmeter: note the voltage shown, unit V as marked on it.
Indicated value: 475 V
